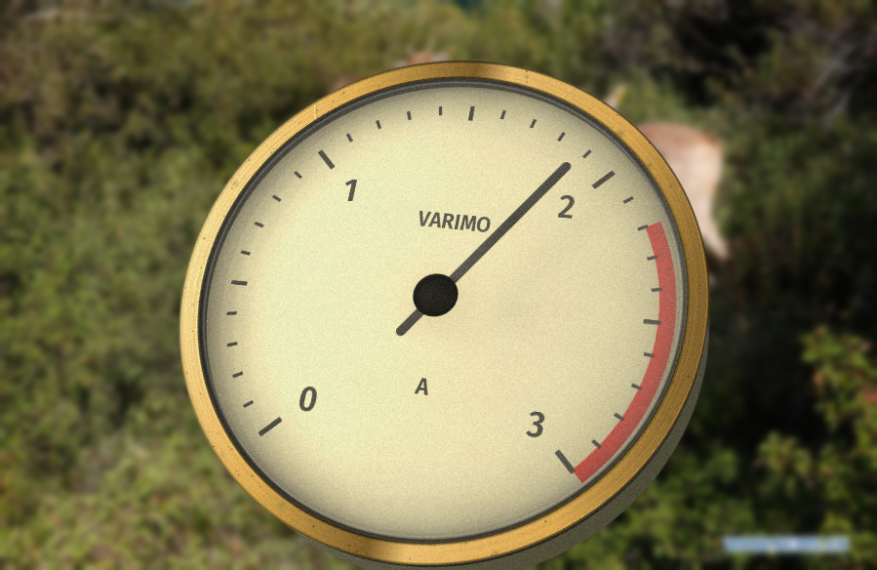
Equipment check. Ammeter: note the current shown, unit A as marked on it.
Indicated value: 1.9 A
